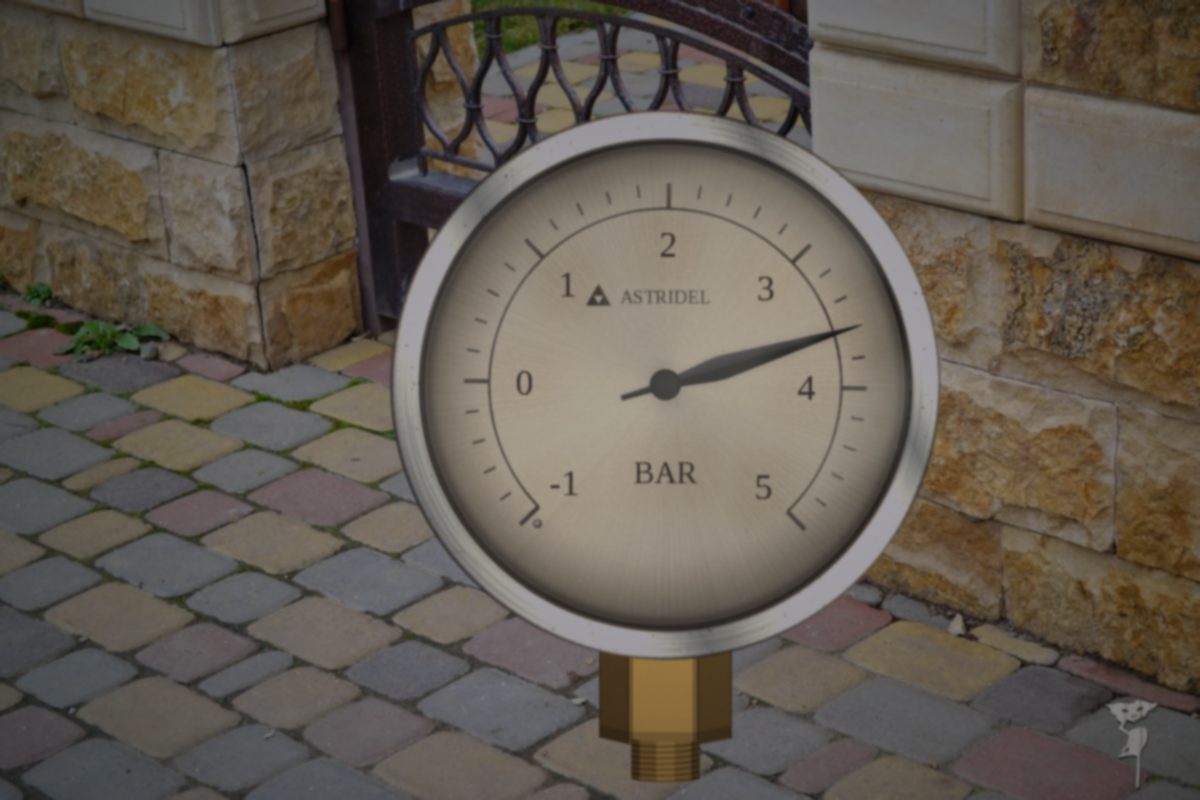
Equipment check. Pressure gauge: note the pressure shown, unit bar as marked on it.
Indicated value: 3.6 bar
